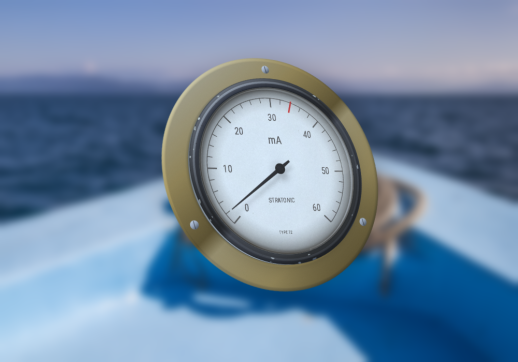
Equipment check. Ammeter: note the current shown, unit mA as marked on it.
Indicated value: 2 mA
